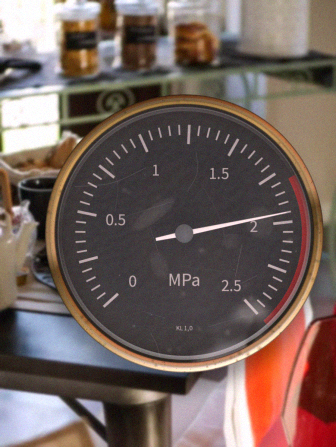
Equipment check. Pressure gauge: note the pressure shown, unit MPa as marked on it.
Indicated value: 1.95 MPa
